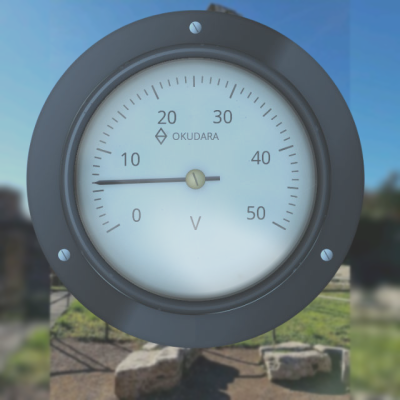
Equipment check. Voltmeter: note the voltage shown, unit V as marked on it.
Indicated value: 6 V
